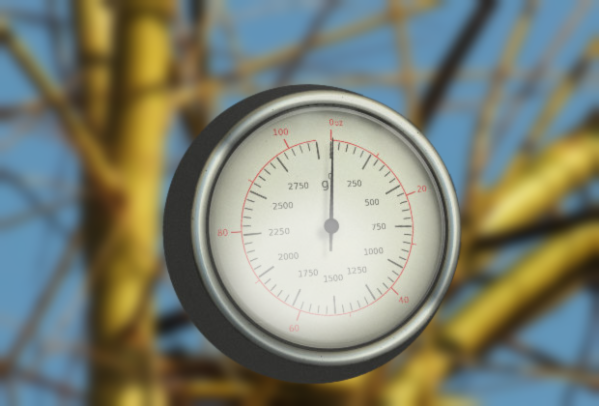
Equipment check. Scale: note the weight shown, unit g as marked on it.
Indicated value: 0 g
